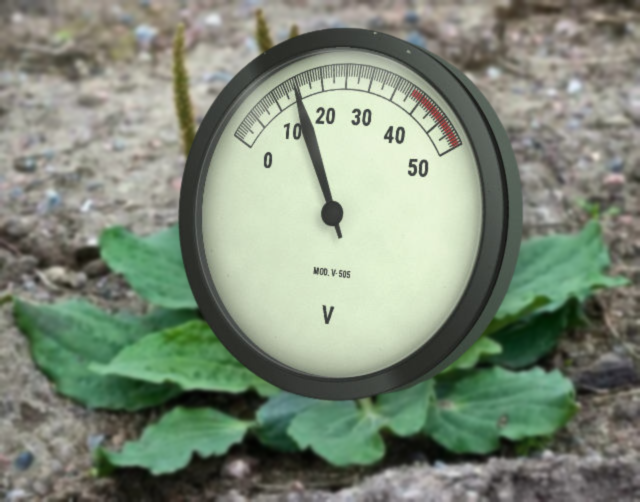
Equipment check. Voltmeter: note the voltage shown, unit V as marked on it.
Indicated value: 15 V
